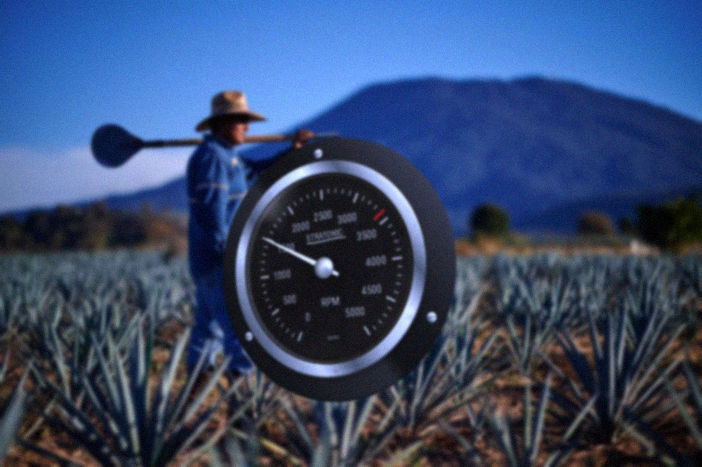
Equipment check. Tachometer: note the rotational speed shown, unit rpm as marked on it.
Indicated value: 1500 rpm
